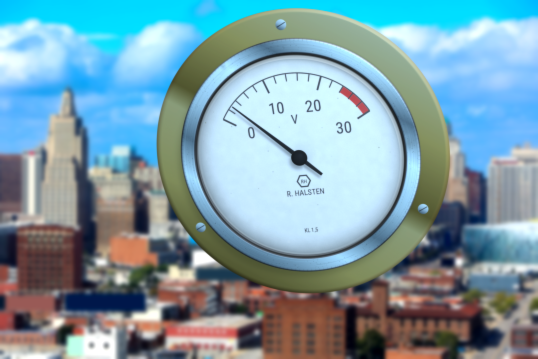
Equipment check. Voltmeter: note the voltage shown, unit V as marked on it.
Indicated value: 3 V
